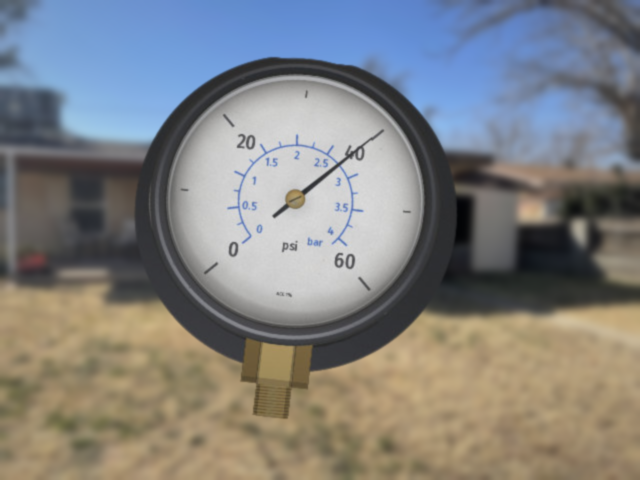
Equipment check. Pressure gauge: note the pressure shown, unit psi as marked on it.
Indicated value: 40 psi
